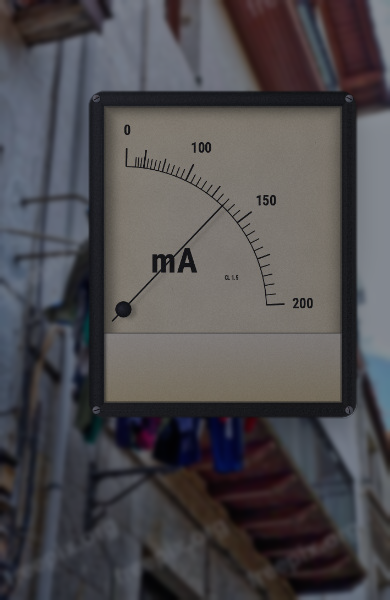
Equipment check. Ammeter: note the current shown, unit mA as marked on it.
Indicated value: 135 mA
